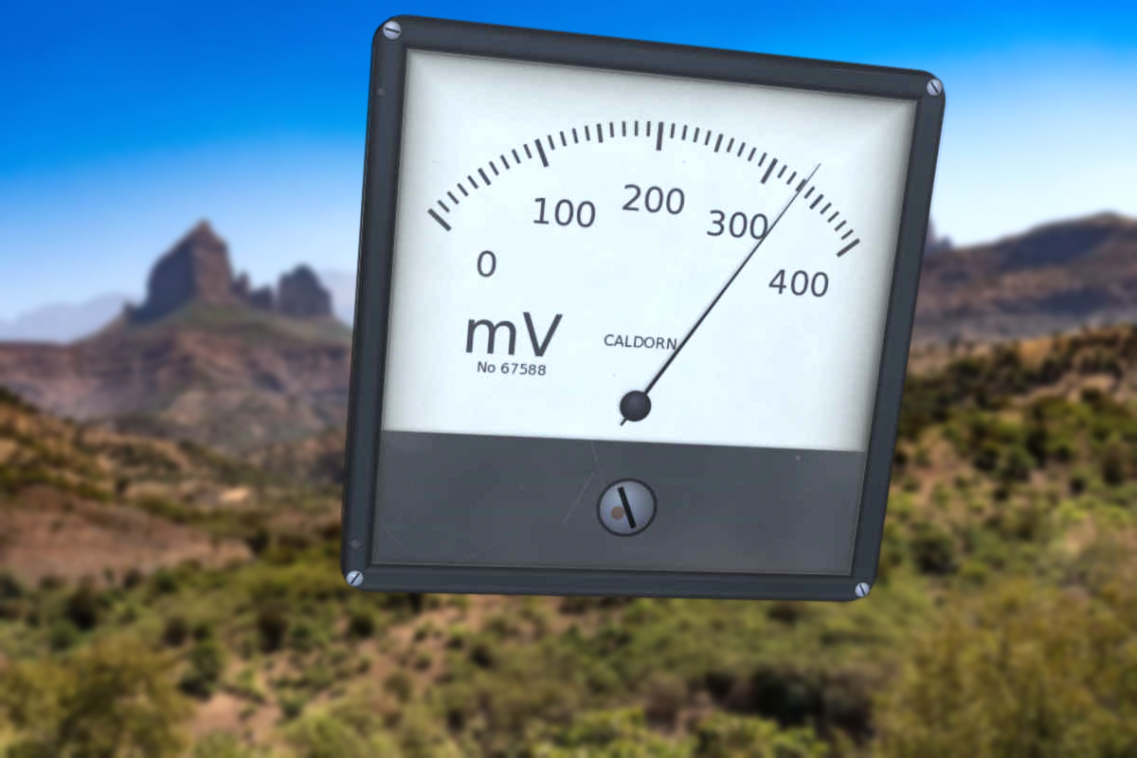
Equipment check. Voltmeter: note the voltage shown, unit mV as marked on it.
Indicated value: 330 mV
